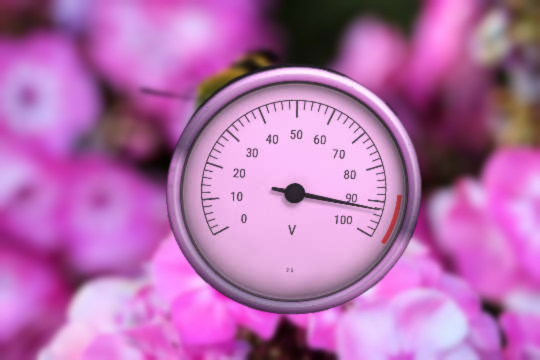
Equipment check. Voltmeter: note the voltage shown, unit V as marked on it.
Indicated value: 92 V
